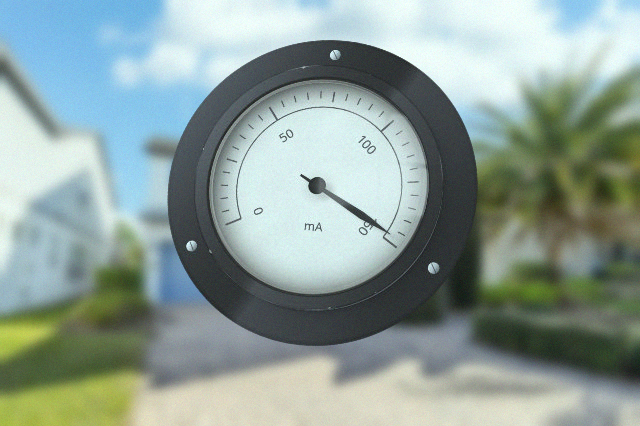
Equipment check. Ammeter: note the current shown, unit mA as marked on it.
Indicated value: 147.5 mA
